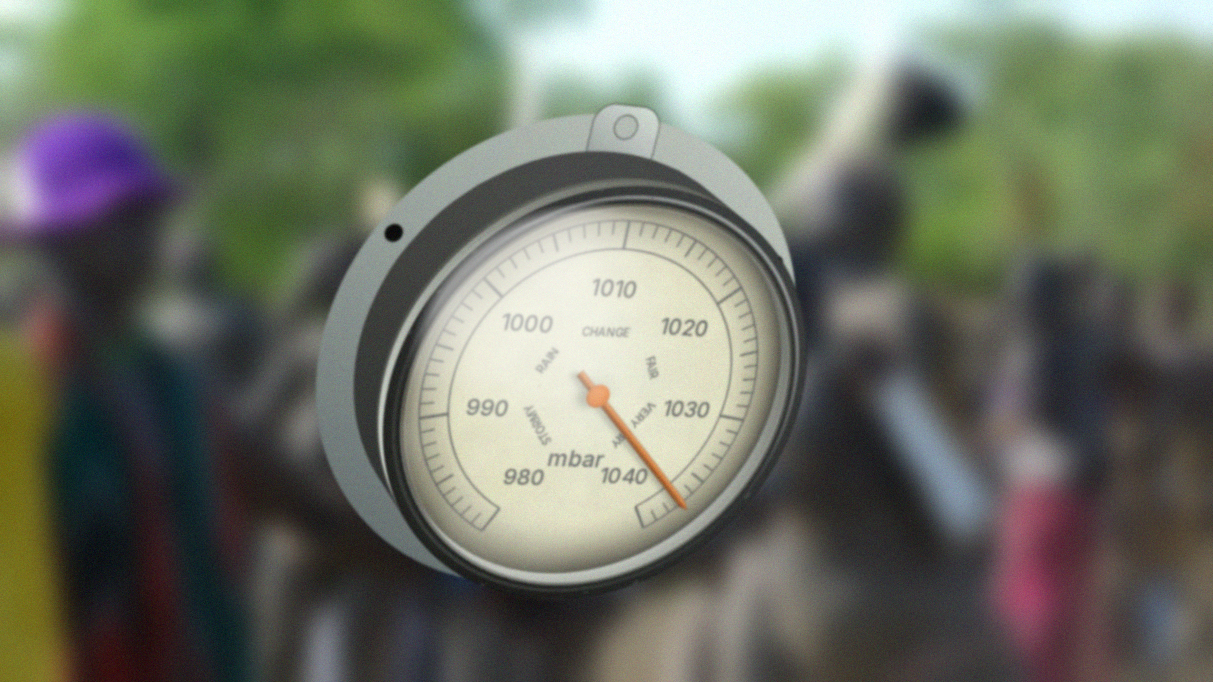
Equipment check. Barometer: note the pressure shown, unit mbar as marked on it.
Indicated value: 1037 mbar
